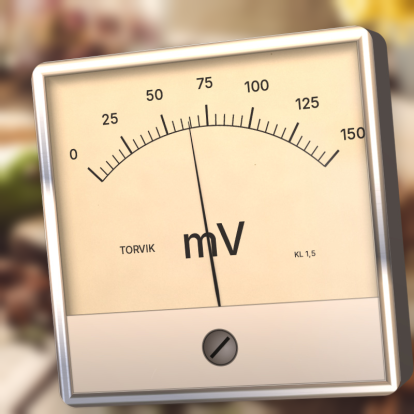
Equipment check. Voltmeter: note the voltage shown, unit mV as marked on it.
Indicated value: 65 mV
